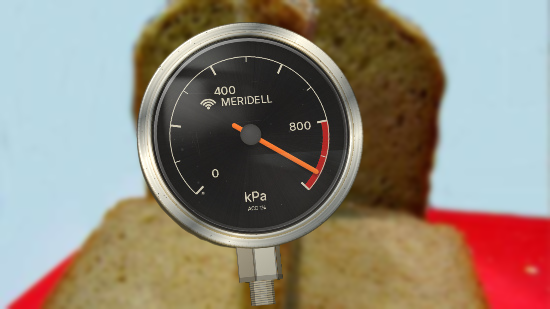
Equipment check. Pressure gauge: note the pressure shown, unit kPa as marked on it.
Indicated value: 950 kPa
